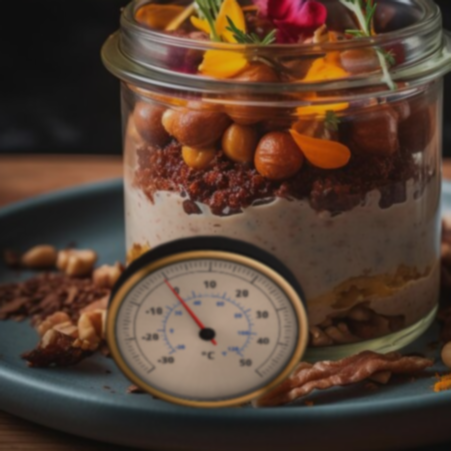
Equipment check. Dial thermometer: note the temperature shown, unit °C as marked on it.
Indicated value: 0 °C
